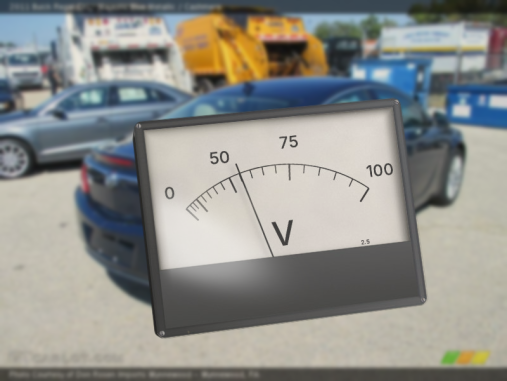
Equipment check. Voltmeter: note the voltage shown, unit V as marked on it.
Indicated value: 55 V
